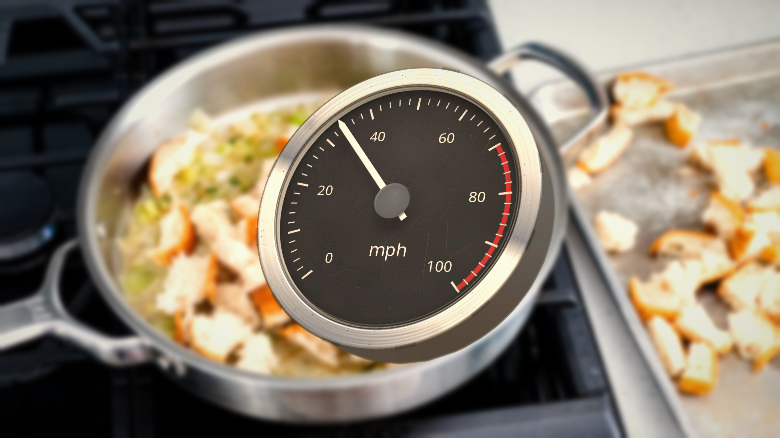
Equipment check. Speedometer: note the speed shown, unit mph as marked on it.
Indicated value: 34 mph
